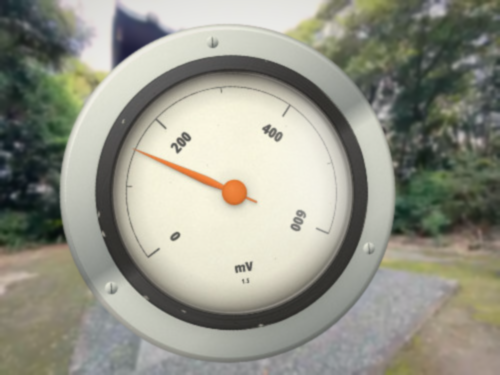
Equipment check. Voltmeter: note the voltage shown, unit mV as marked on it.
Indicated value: 150 mV
